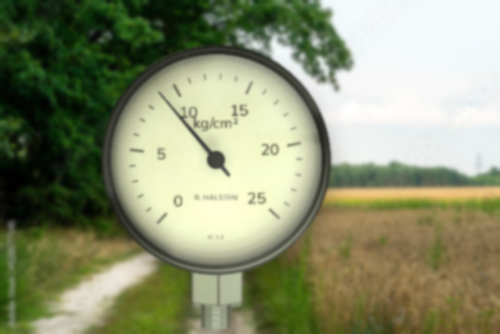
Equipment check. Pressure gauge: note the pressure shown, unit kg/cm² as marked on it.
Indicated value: 9 kg/cm²
